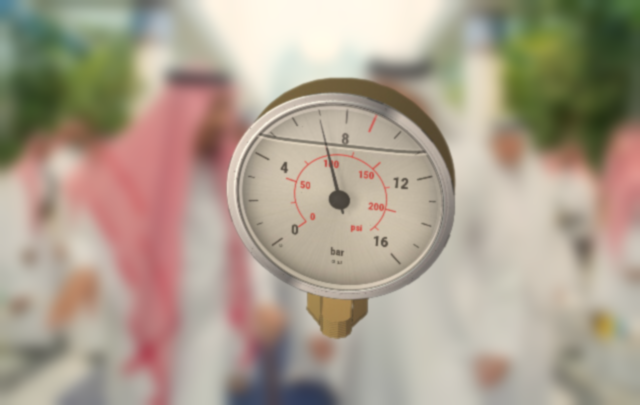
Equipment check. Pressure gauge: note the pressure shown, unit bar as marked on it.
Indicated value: 7 bar
